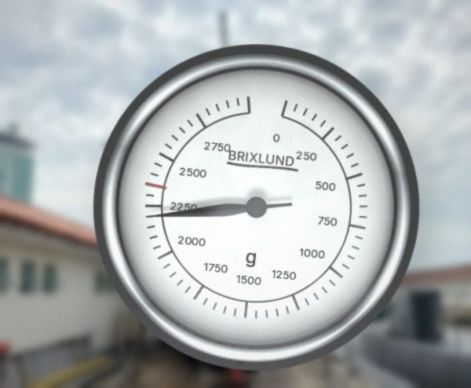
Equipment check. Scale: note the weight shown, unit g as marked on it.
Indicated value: 2200 g
